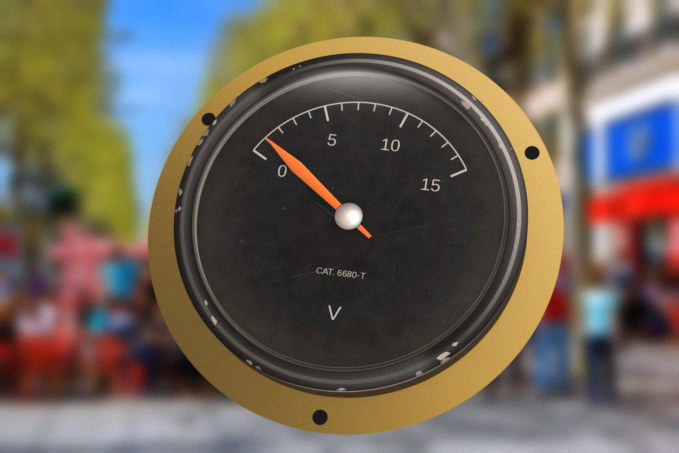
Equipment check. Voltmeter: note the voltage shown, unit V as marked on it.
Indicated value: 1 V
